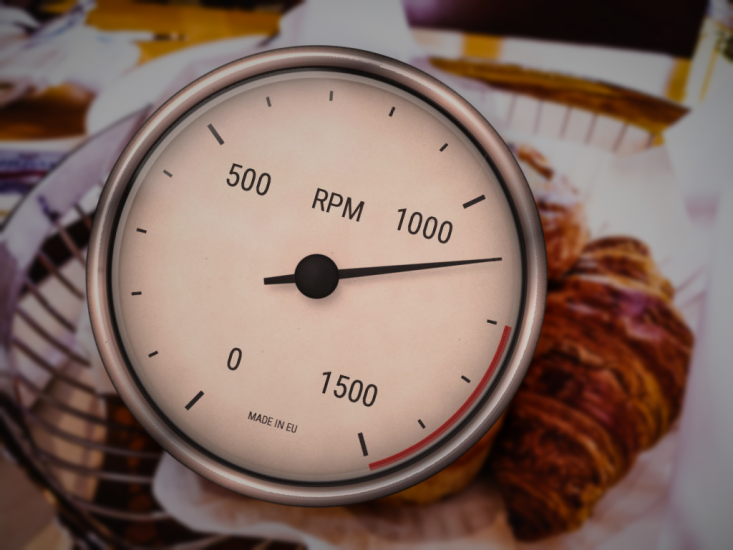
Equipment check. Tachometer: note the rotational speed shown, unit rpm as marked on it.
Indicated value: 1100 rpm
